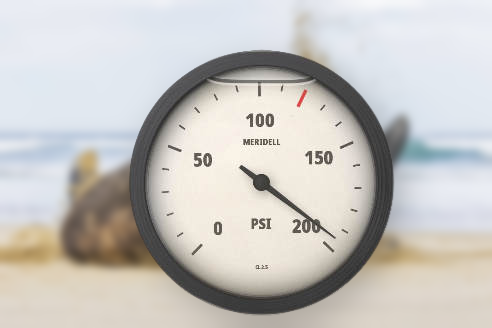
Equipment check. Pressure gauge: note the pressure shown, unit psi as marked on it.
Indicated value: 195 psi
